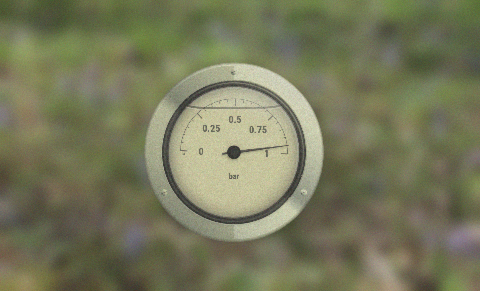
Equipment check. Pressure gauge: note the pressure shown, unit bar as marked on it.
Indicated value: 0.95 bar
